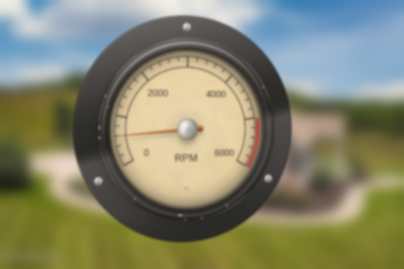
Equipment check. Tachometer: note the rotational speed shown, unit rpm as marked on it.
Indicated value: 600 rpm
